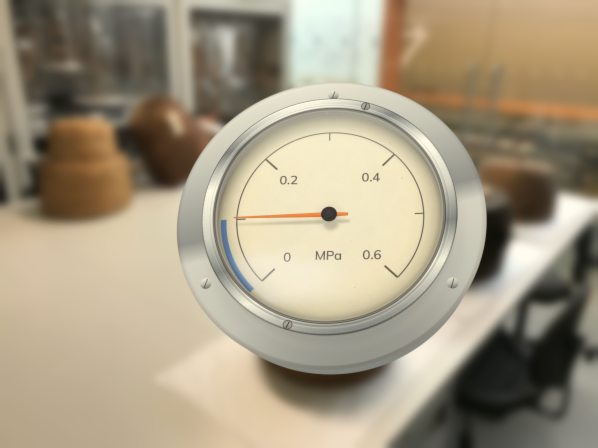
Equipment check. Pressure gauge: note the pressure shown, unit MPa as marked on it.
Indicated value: 0.1 MPa
